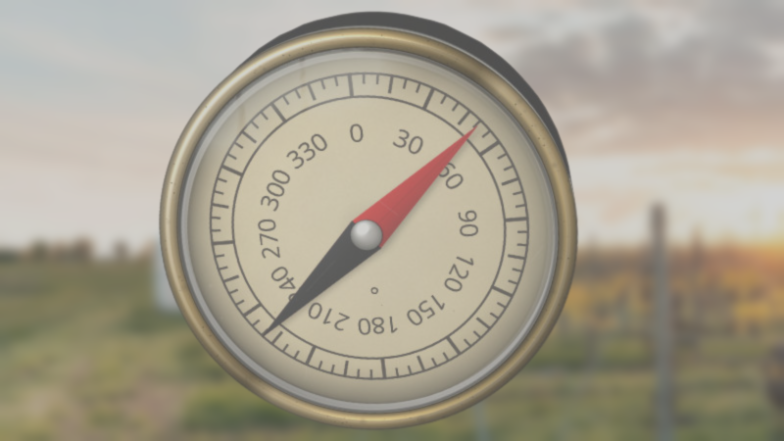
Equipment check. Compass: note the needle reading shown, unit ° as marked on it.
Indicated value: 50 °
